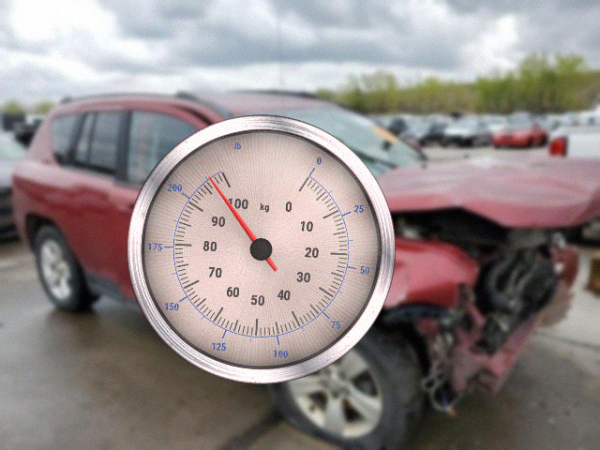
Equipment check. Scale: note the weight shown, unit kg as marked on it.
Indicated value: 97 kg
